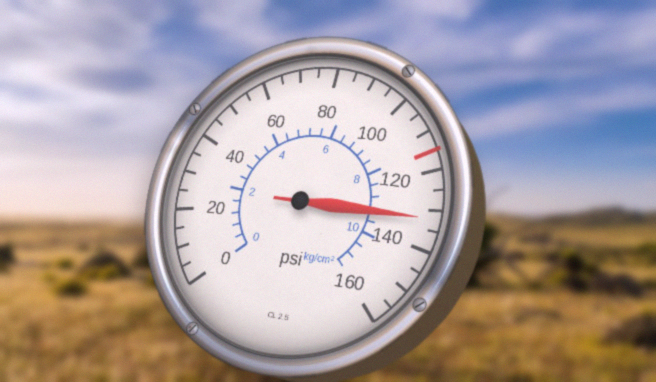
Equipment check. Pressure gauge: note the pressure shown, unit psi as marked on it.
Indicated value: 132.5 psi
